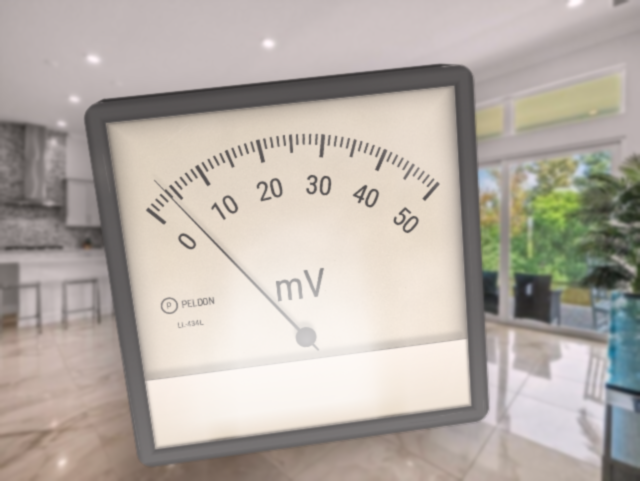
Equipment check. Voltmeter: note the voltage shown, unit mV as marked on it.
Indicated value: 4 mV
